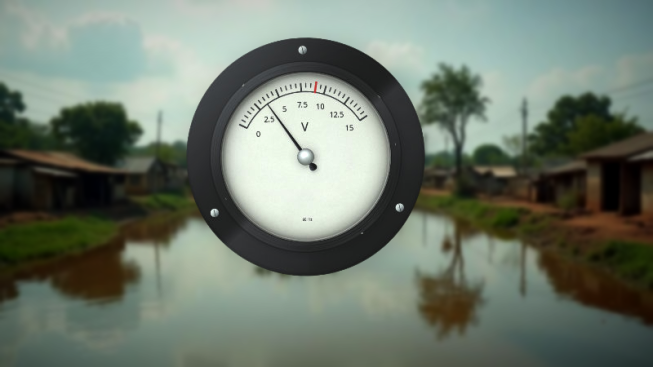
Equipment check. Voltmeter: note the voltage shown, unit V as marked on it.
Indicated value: 3.5 V
